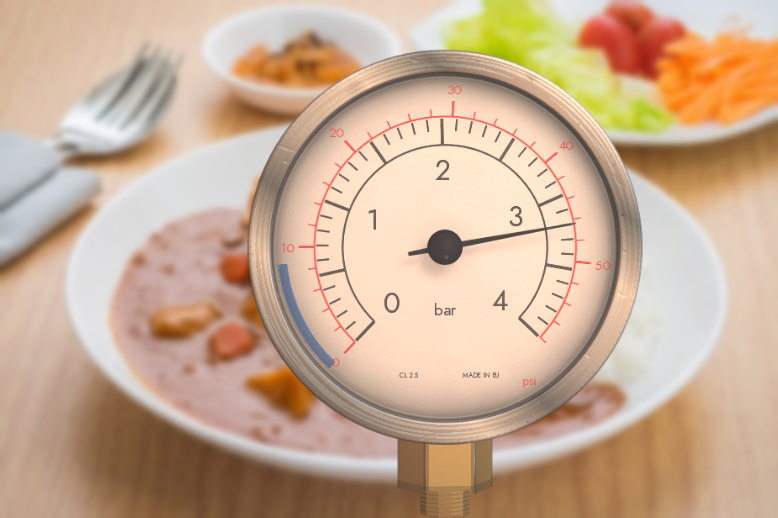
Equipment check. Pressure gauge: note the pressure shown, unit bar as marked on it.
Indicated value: 3.2 bar
